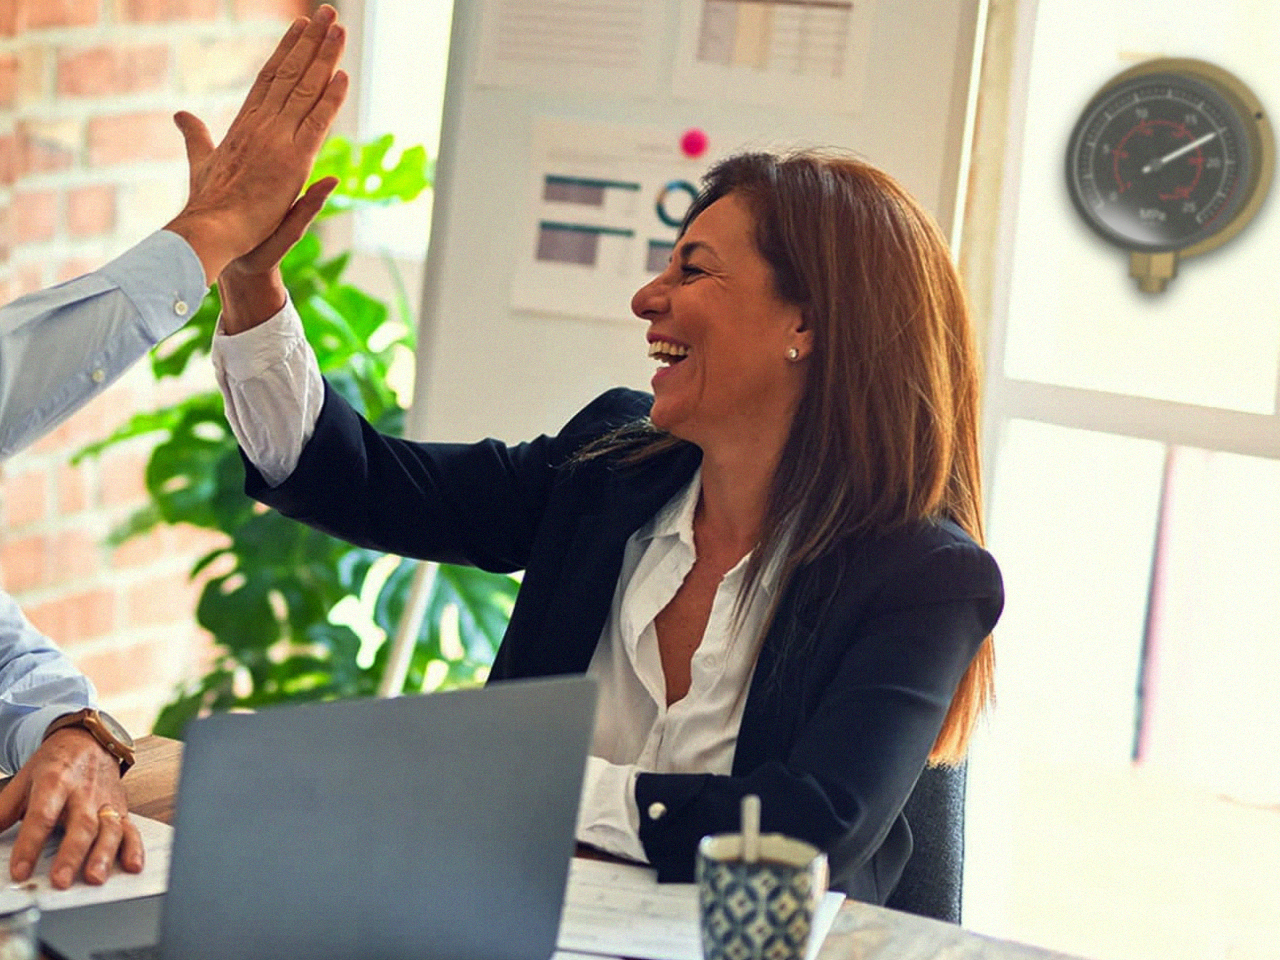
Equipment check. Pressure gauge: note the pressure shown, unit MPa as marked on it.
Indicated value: 17.5 MPa
